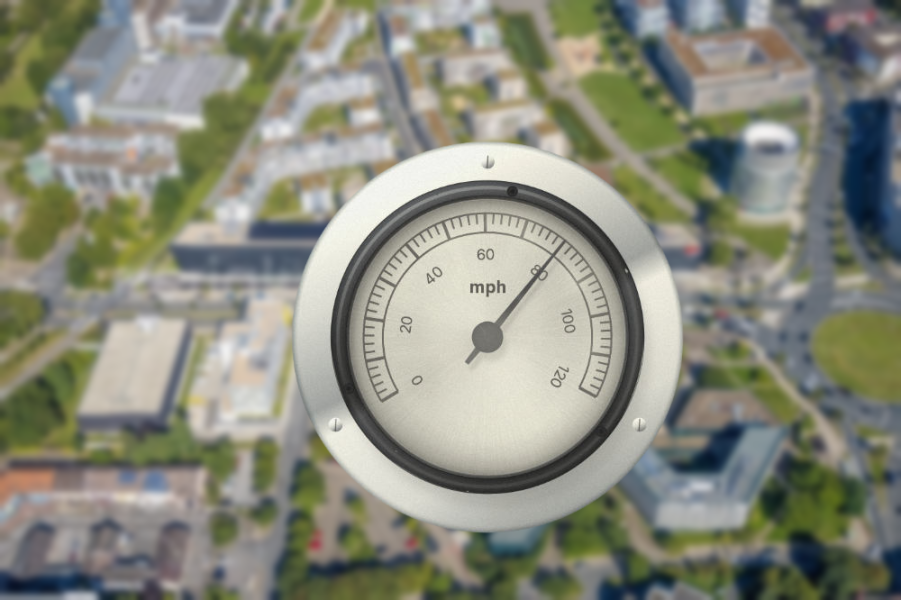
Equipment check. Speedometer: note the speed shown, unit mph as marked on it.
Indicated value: 80 mph
